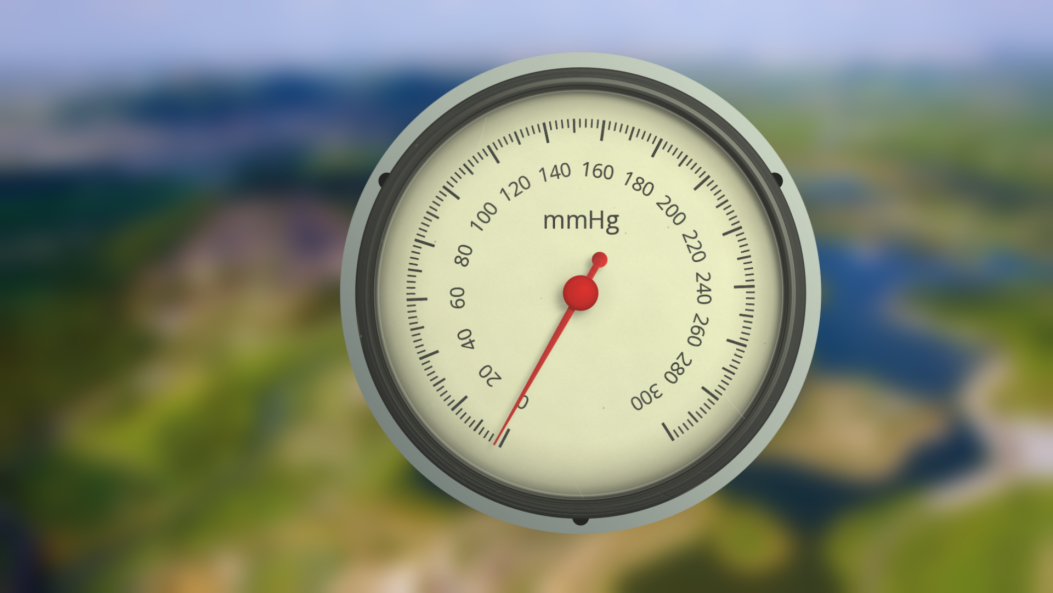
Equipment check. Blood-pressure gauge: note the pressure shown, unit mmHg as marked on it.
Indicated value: 2 mmHg
